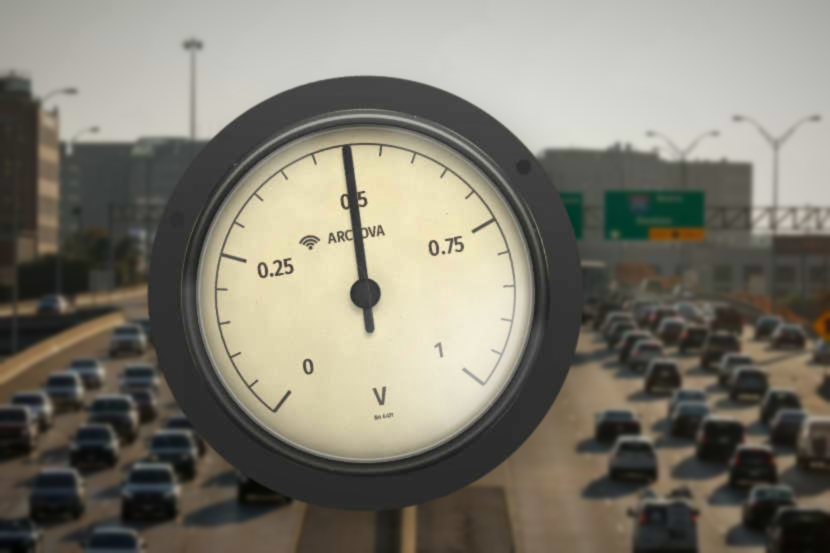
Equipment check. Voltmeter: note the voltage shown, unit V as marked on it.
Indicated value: 0.5 V
